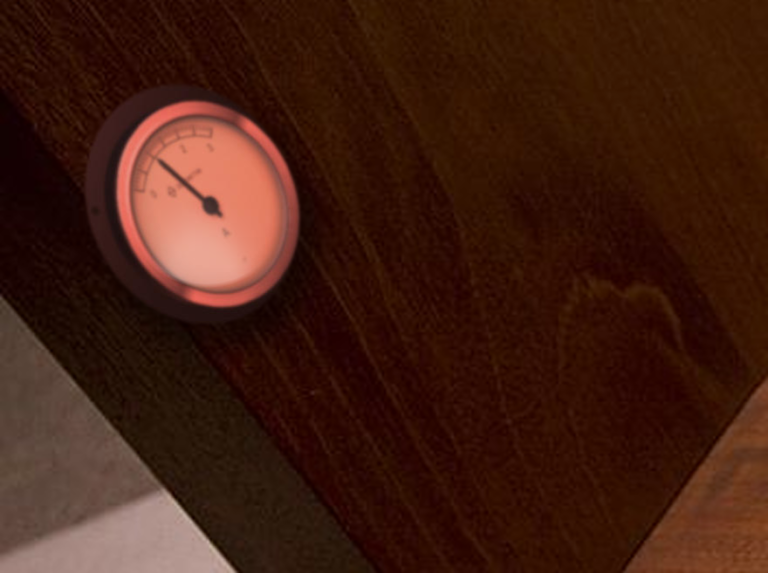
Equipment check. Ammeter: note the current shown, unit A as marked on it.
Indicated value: 1 A
